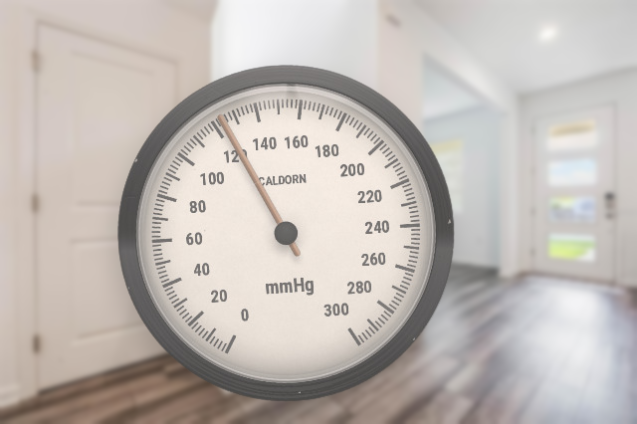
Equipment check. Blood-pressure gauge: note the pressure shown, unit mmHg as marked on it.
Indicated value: 124 mmHg
